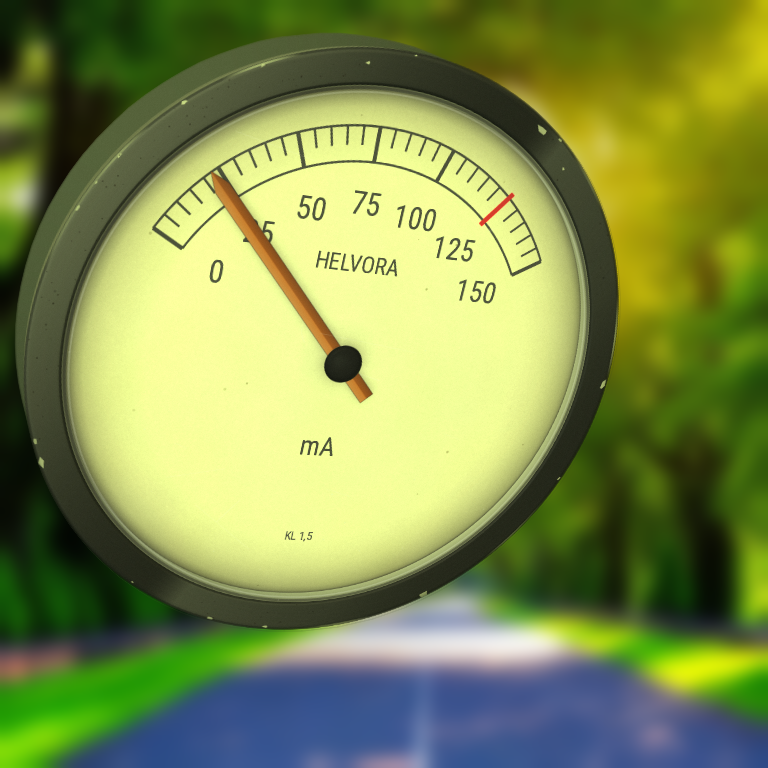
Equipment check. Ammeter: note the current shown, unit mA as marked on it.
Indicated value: 22.5 mA
